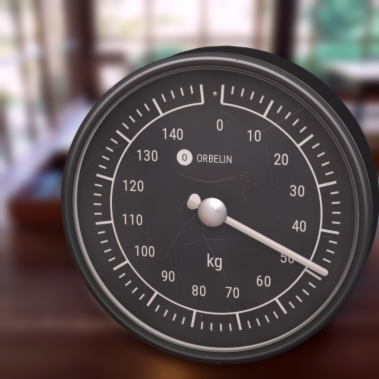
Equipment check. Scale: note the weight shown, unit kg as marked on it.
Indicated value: 48 kg
